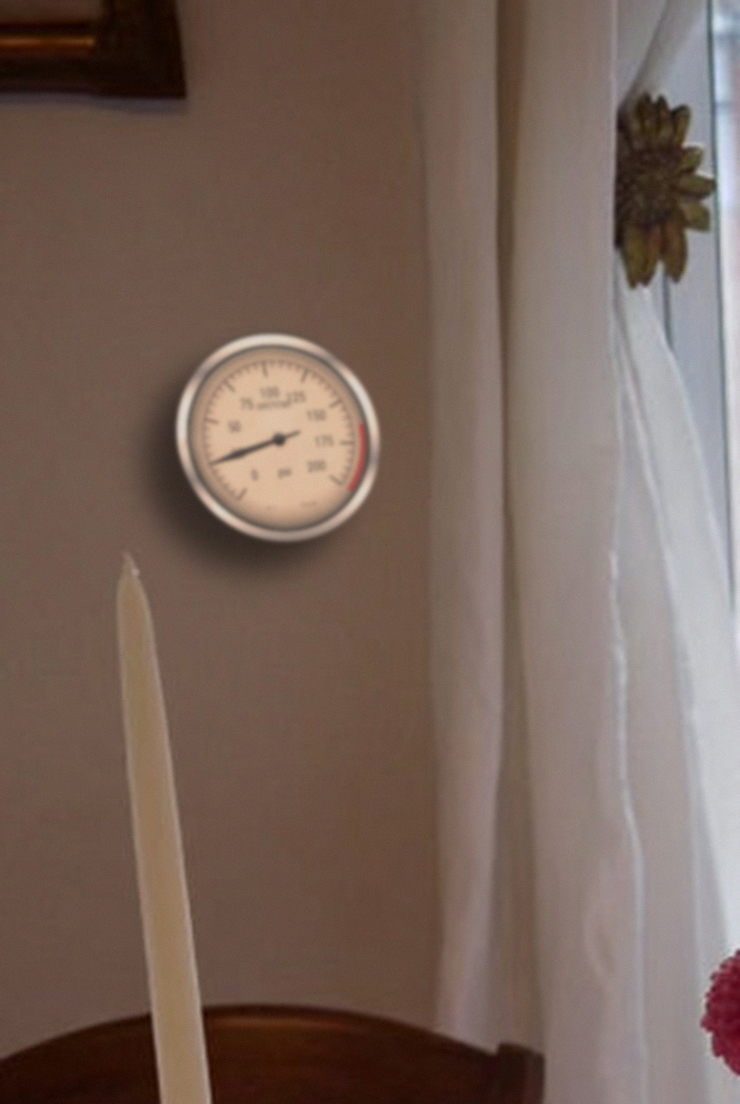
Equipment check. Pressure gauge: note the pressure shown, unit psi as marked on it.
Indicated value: 25 psi
